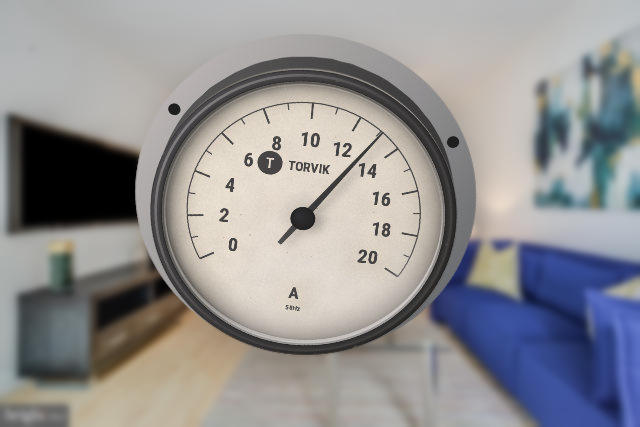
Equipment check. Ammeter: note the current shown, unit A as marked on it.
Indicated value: 13 A
